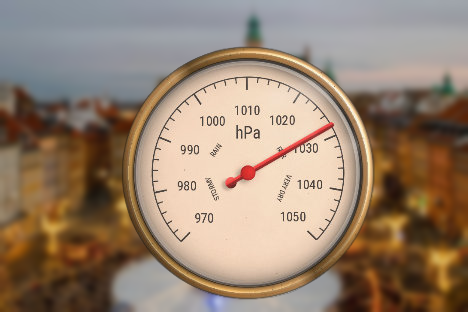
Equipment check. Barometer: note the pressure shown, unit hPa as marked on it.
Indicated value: 1028 hPa
